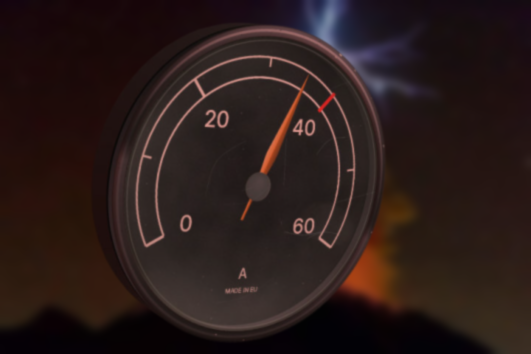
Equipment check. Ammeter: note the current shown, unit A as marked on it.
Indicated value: 35 A
